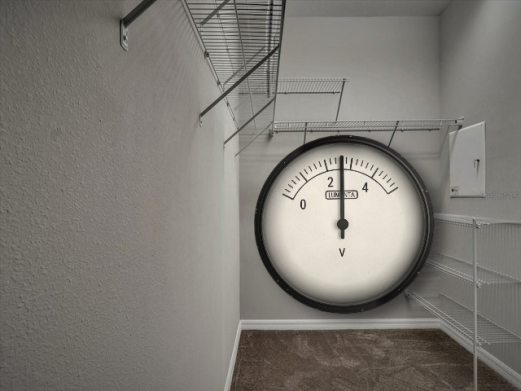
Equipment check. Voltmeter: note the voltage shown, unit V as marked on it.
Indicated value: 2.6 V
